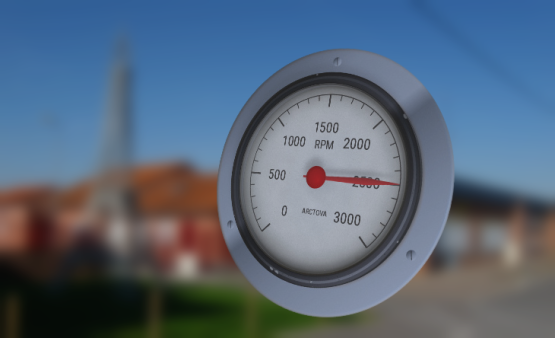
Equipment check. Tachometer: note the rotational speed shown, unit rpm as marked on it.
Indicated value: 2500 rpm
